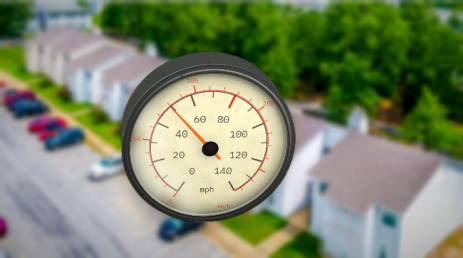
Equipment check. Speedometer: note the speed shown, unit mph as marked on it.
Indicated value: 50 mph
